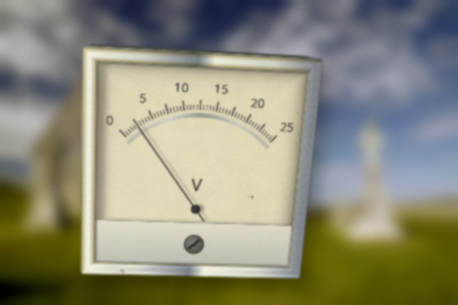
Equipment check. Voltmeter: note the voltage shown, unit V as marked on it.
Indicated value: 2.5 V
